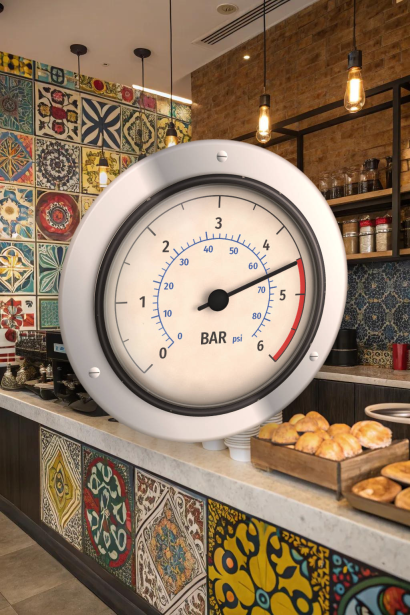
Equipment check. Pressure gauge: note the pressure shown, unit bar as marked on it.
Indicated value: 4.5 bar
